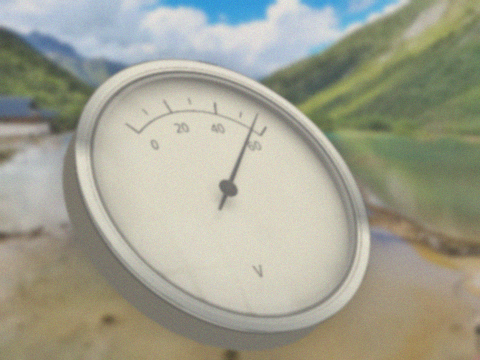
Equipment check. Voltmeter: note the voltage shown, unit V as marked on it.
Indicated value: 55 V
